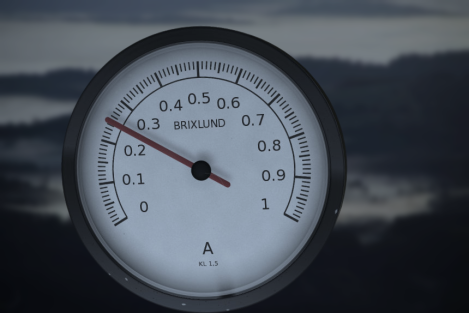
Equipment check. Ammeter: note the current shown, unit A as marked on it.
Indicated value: 0.25 A
